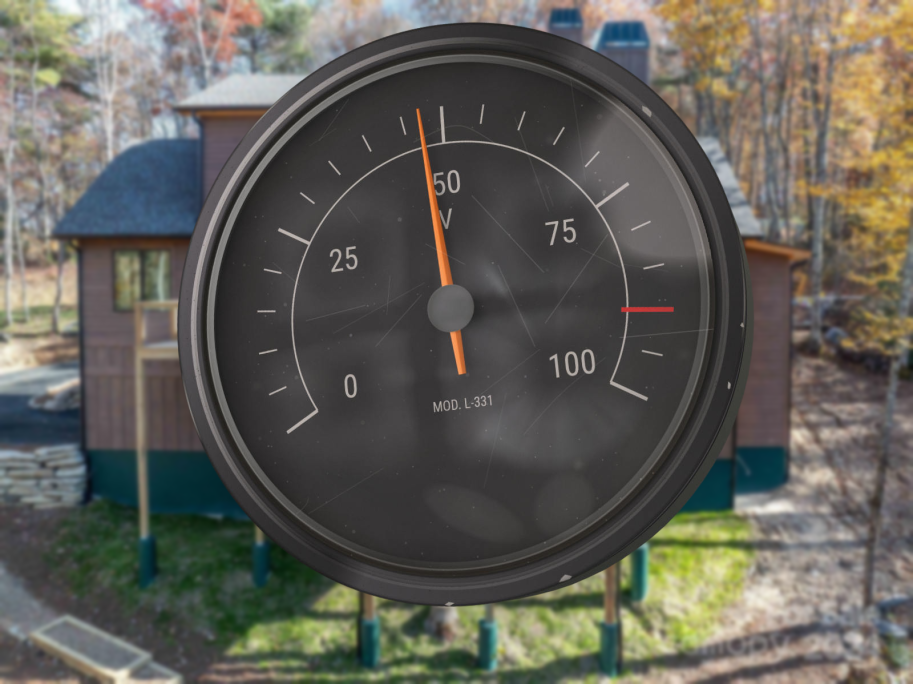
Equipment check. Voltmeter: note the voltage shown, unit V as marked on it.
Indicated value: 47.5 V
